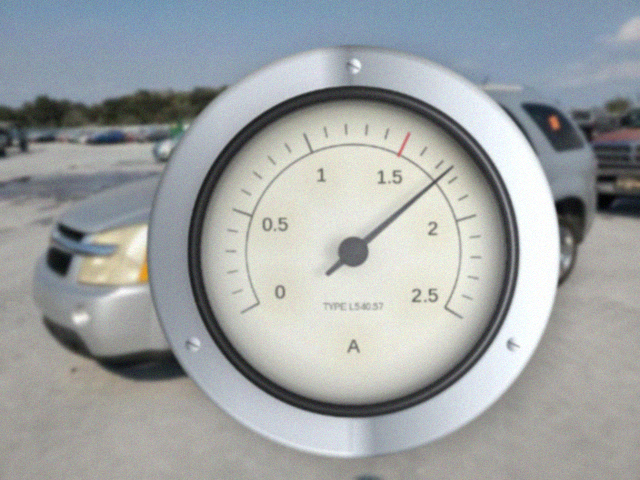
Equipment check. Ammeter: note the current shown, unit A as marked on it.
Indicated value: 1.75 A
